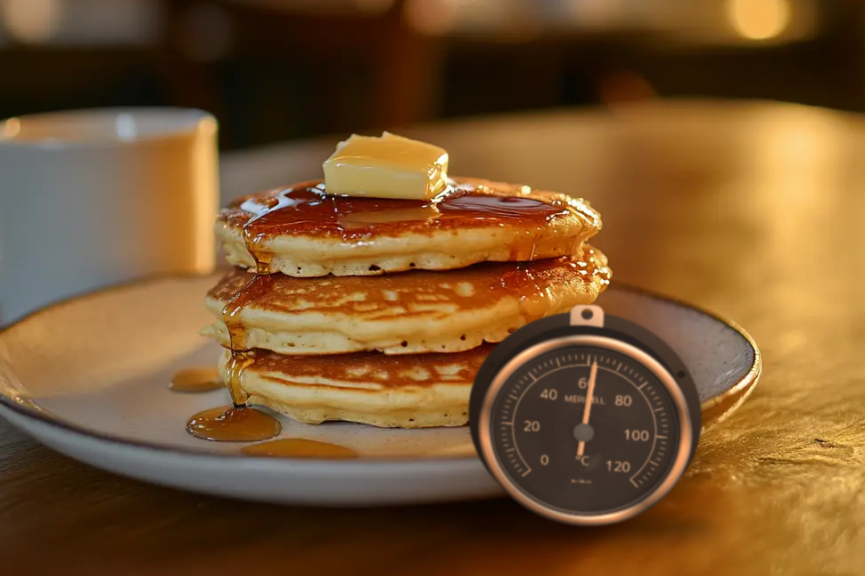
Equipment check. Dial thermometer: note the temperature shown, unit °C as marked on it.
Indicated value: 62 °C
